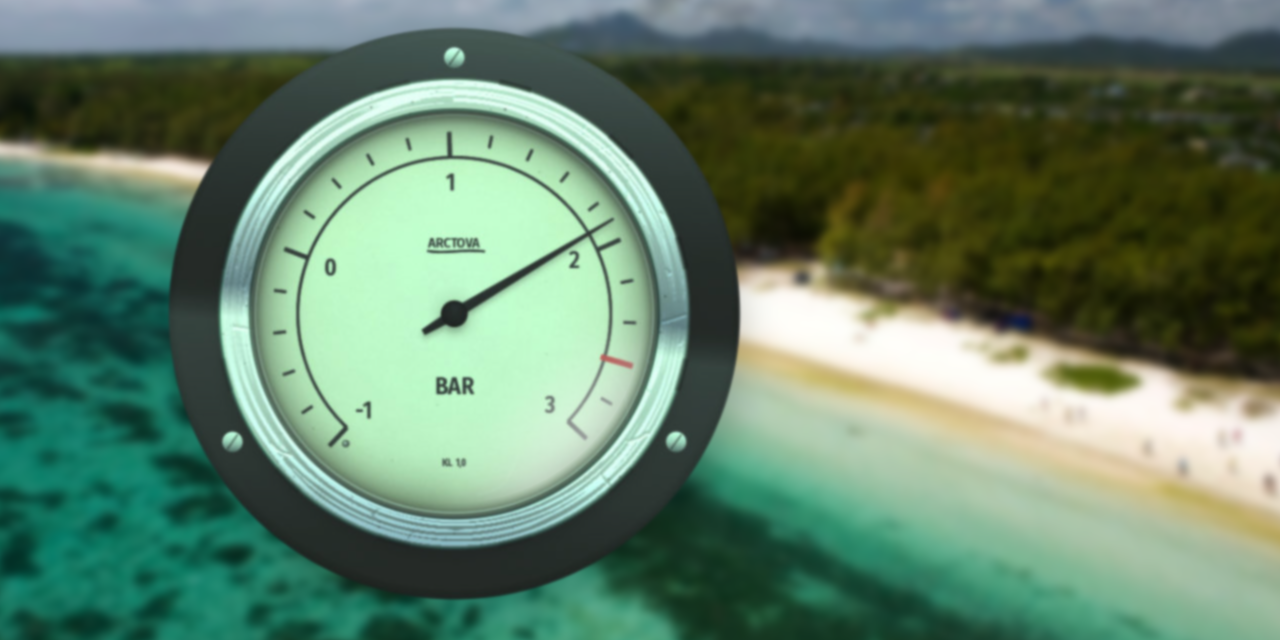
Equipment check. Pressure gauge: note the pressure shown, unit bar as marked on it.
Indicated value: 1.9 bar
